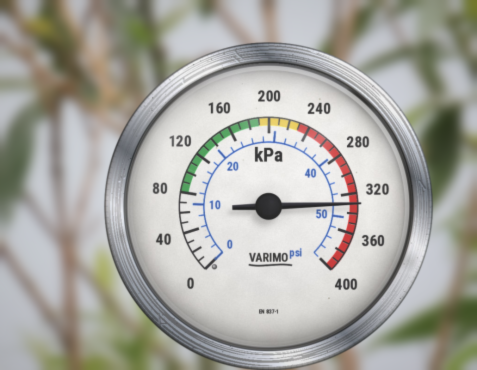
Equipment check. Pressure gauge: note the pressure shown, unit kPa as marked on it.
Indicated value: 330 kPa
